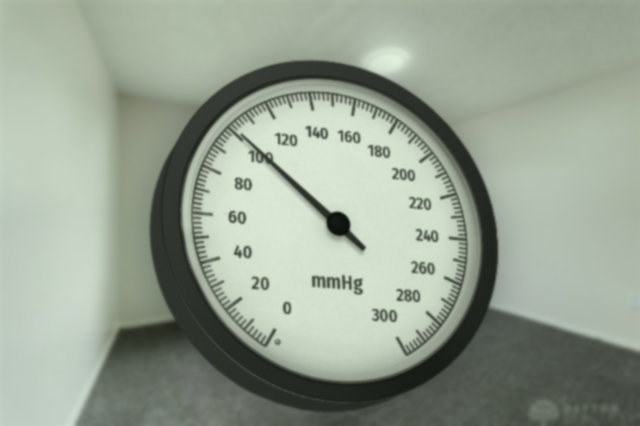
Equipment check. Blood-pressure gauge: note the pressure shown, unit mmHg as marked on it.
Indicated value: 100 mmHg
